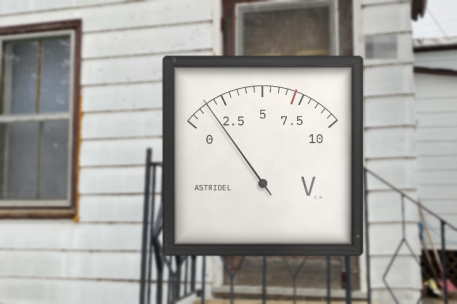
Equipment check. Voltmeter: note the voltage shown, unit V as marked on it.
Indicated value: 1.5 V
